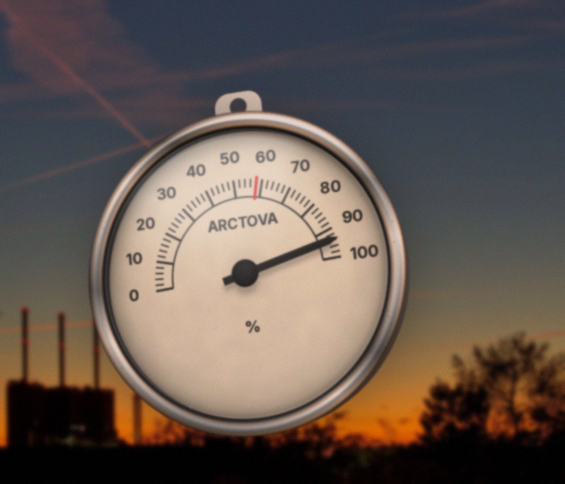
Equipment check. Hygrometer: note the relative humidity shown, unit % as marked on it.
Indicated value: 94 %
